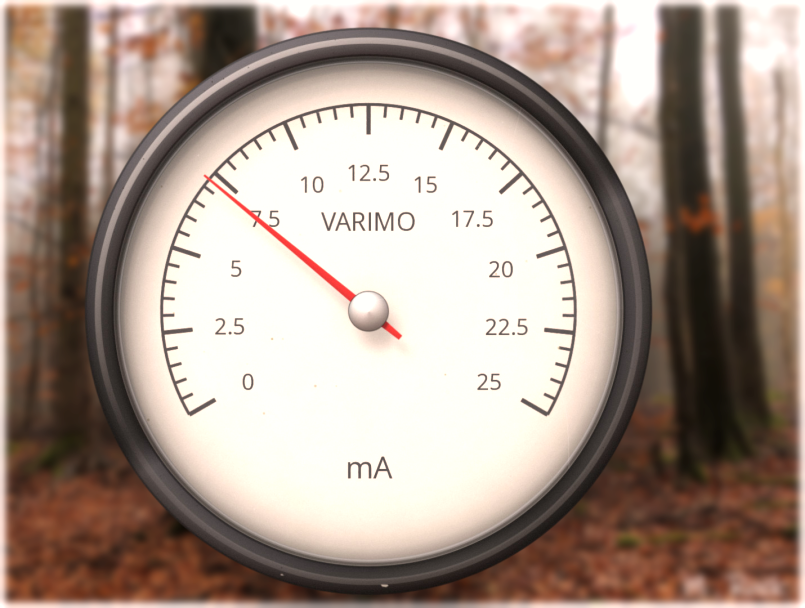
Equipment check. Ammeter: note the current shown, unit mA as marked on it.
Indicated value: 7.25 mA
